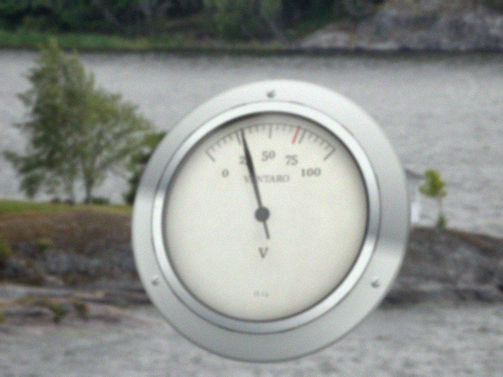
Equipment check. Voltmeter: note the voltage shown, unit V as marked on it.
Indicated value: 30 V
